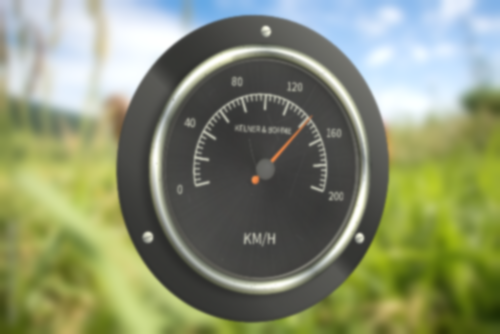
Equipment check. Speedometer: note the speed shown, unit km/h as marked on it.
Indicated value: 140 km/h
